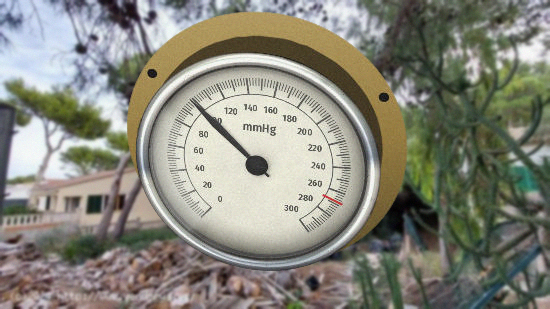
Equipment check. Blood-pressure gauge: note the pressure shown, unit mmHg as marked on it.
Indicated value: 100 mmHg
